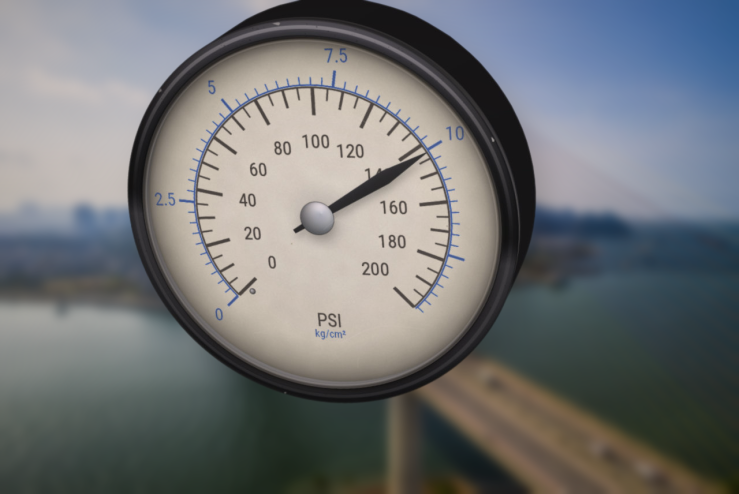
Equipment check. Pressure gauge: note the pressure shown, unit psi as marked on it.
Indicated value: 142.5 psi
